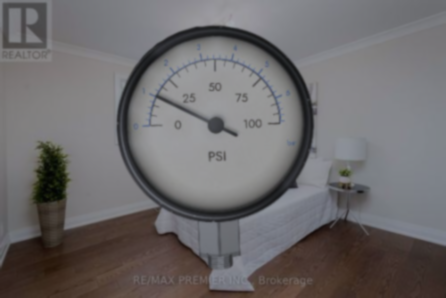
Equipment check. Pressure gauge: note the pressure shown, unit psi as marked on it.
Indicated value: 15 psi
